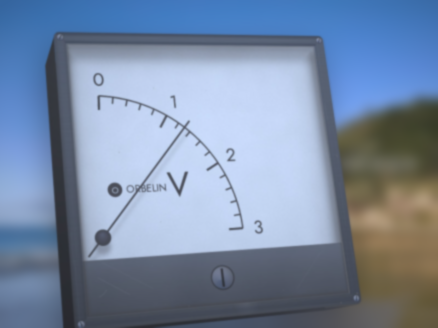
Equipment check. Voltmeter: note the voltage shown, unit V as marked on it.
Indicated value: 1.3 V
